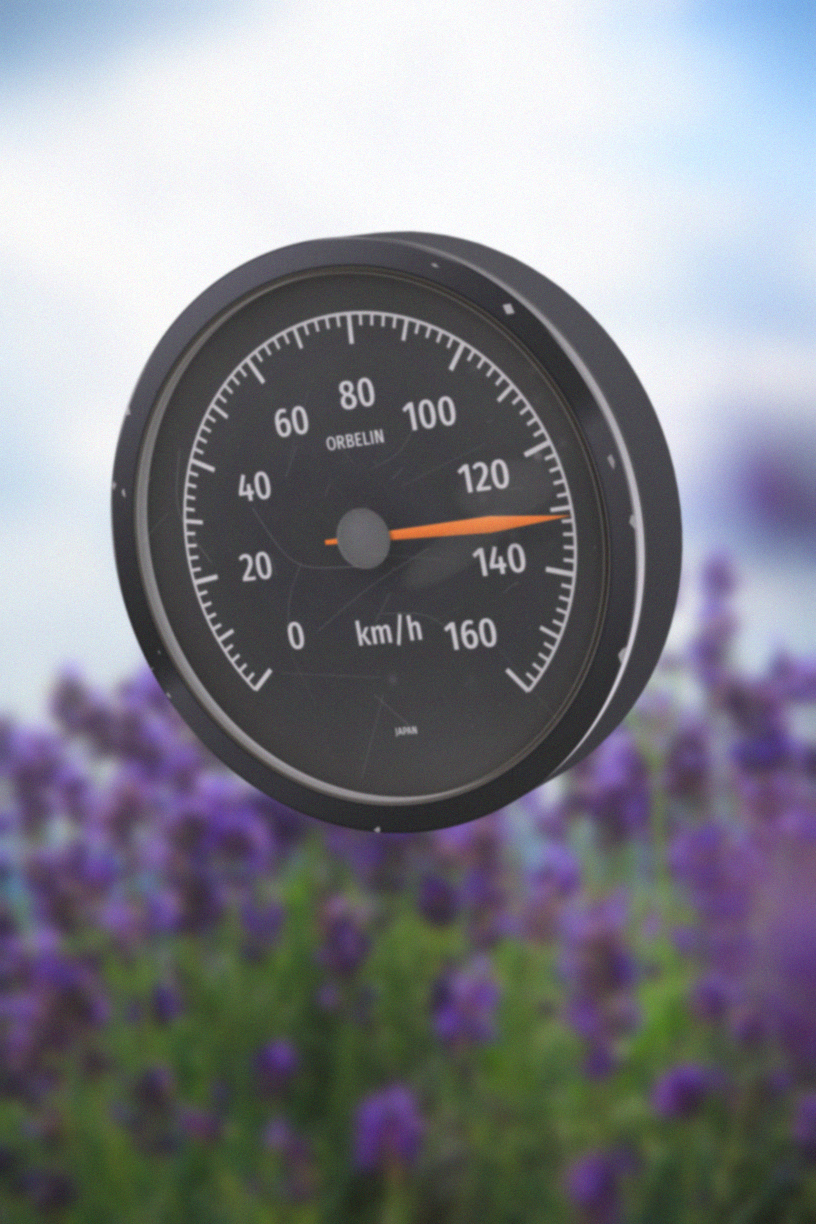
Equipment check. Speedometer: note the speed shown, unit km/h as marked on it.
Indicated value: 131 km/h
